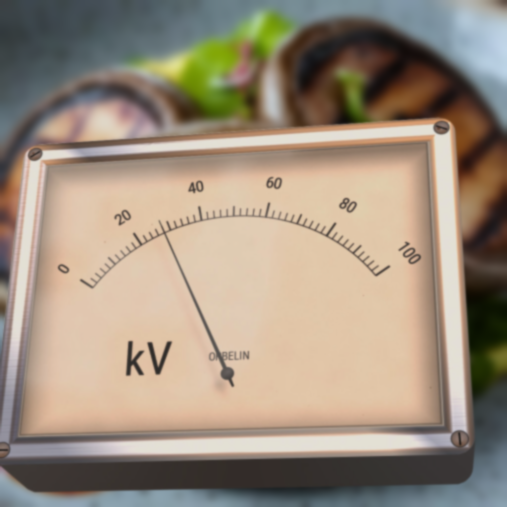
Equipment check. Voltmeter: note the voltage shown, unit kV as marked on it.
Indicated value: 28 kV
